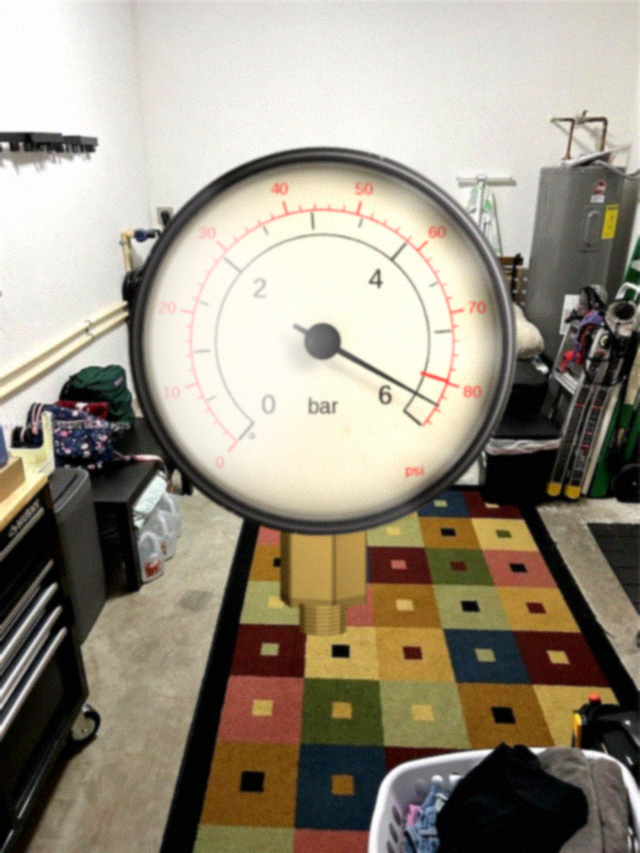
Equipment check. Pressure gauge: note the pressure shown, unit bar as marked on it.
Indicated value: 5.75 bar
